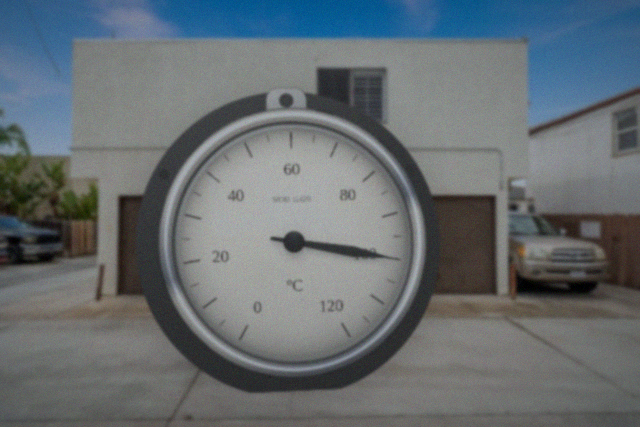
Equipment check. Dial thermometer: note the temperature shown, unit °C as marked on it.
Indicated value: 100 °C
